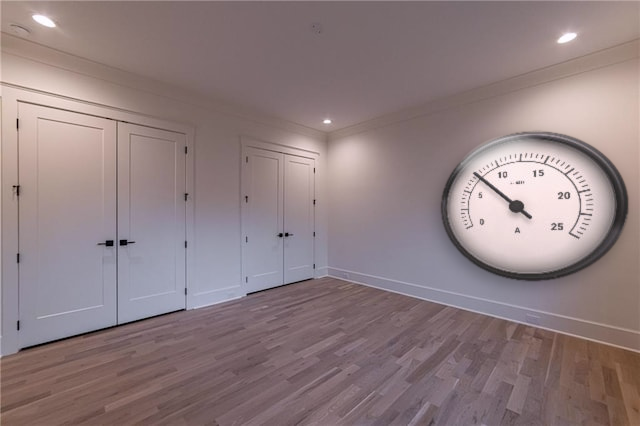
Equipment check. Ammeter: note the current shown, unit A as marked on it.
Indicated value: 7.5 A
